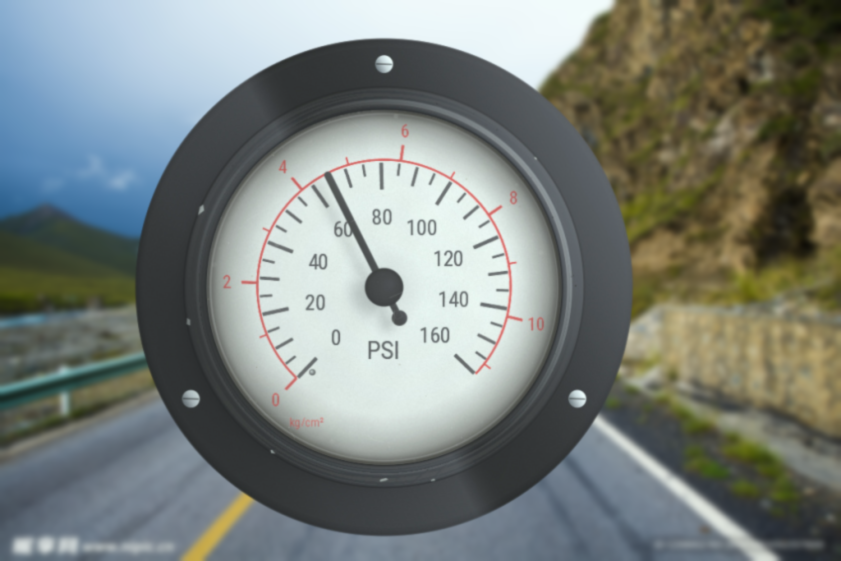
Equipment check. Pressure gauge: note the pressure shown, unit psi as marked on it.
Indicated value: 65 psi
